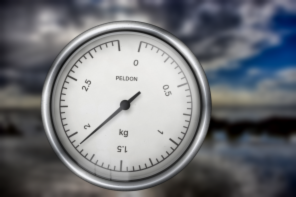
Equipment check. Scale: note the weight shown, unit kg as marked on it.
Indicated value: 1.9 kg
